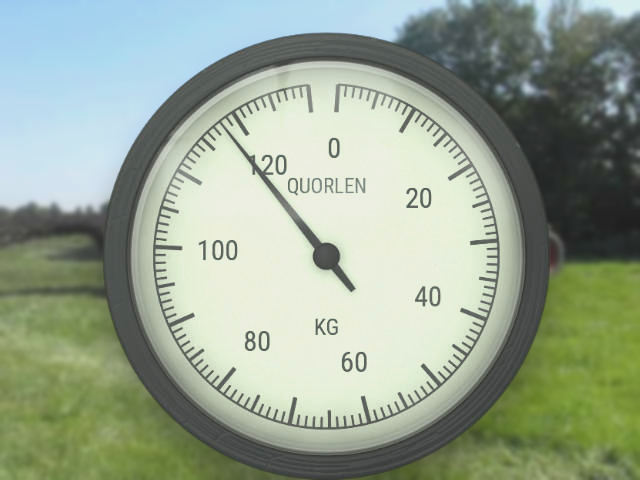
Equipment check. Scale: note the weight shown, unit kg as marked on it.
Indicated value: 118 kg
